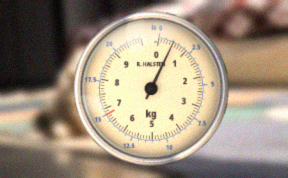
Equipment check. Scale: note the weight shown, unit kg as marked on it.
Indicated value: 0.5 kg
